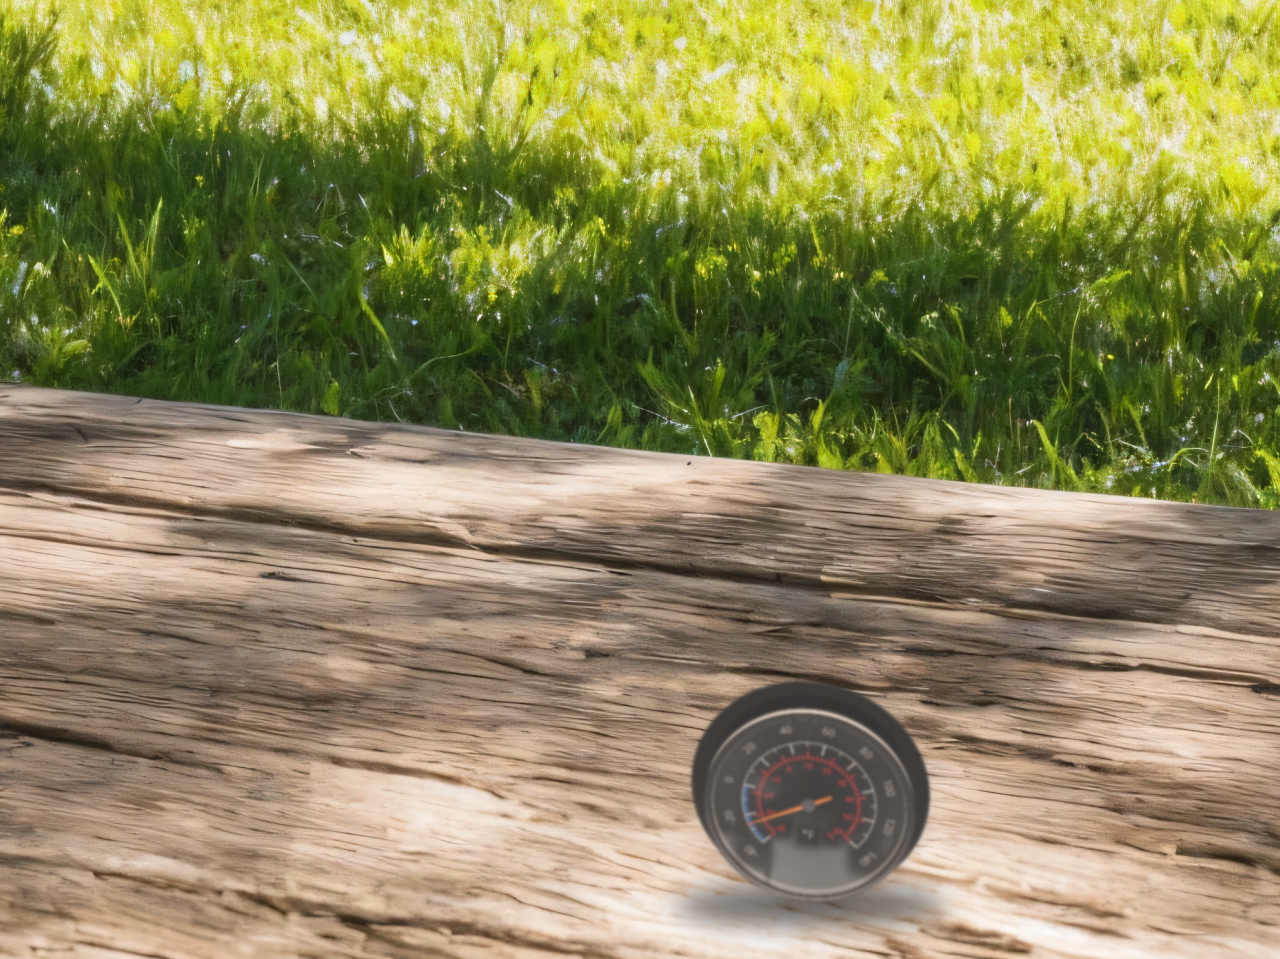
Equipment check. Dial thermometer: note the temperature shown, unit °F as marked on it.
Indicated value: -25 °F
